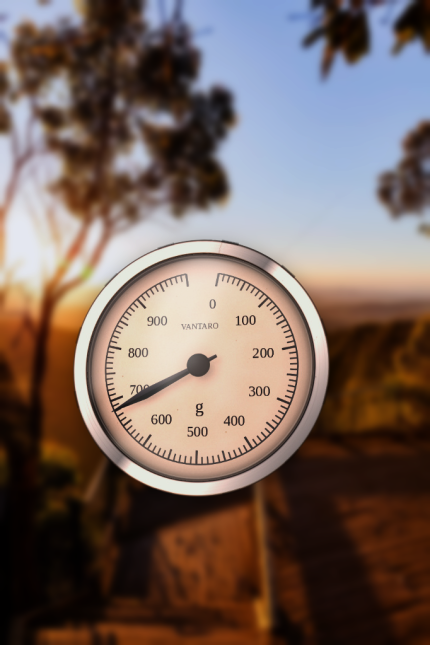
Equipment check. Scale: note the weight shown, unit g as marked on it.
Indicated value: 680 g
